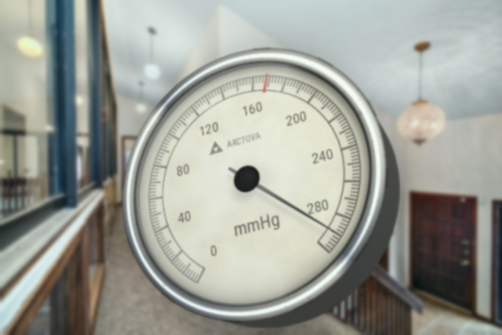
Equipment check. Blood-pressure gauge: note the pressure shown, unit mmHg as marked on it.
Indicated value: 290 mmHg
